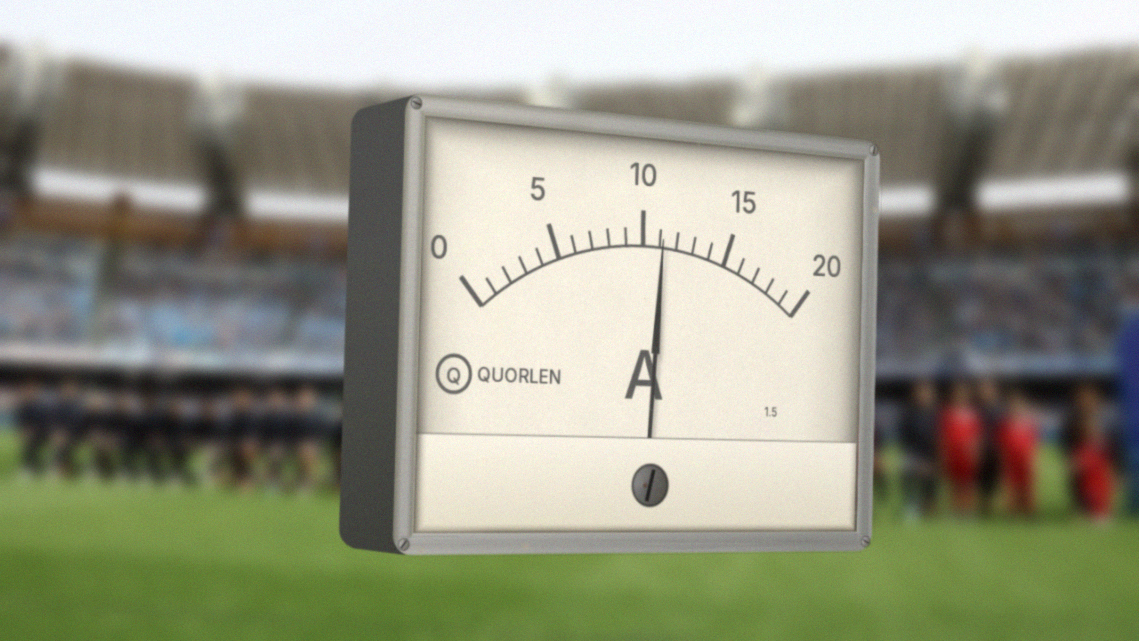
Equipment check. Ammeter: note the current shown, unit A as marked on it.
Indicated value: 11 A
